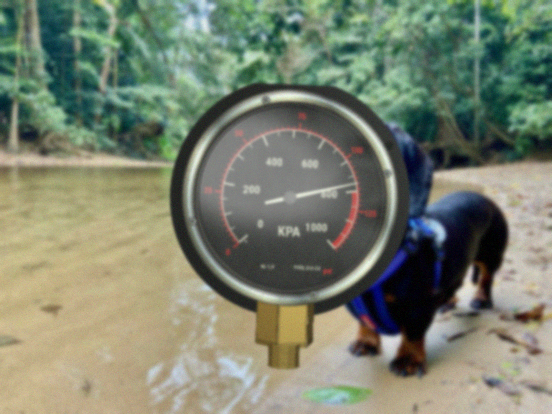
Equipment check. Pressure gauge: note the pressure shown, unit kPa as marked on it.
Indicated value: 775 kPa
